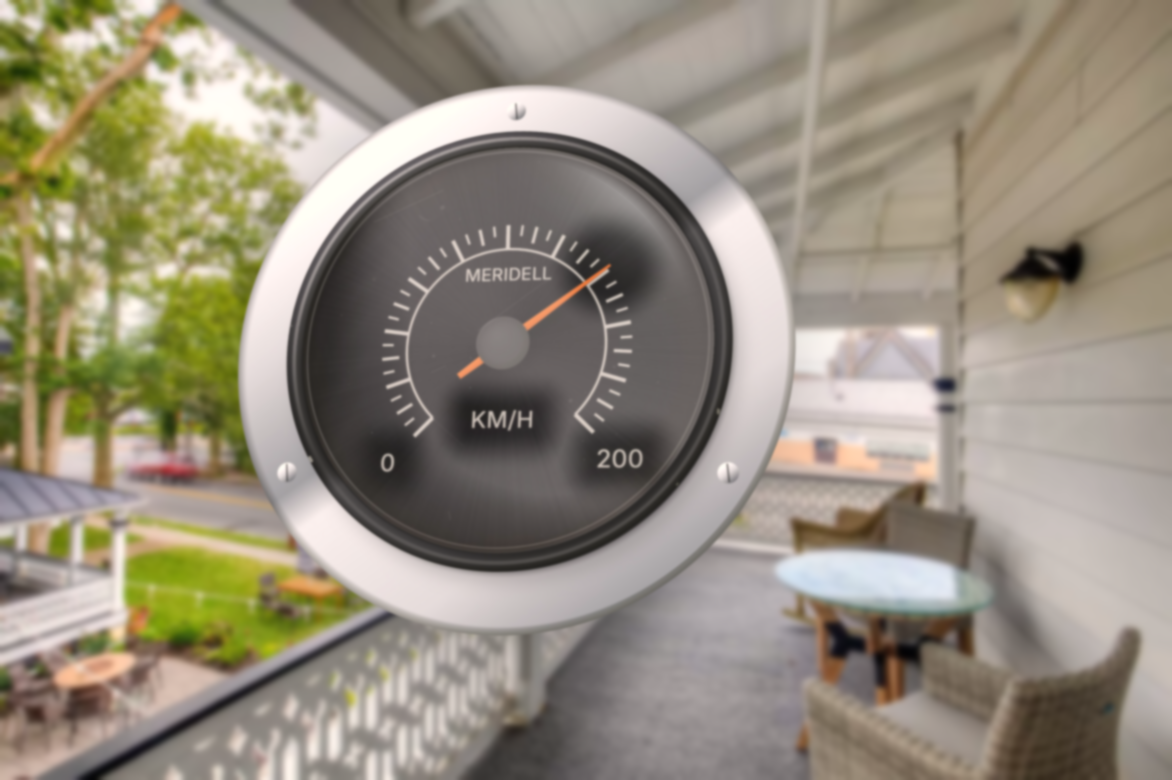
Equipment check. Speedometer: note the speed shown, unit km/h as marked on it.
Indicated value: 140 km/h
